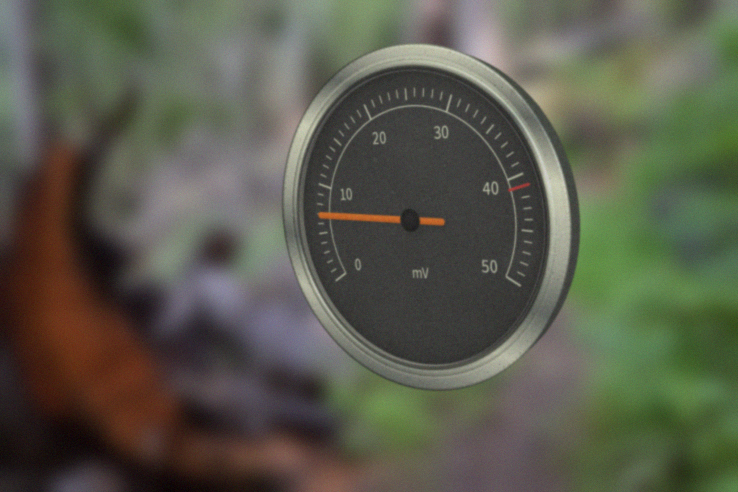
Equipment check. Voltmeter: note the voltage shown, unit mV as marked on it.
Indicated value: 7 mV
